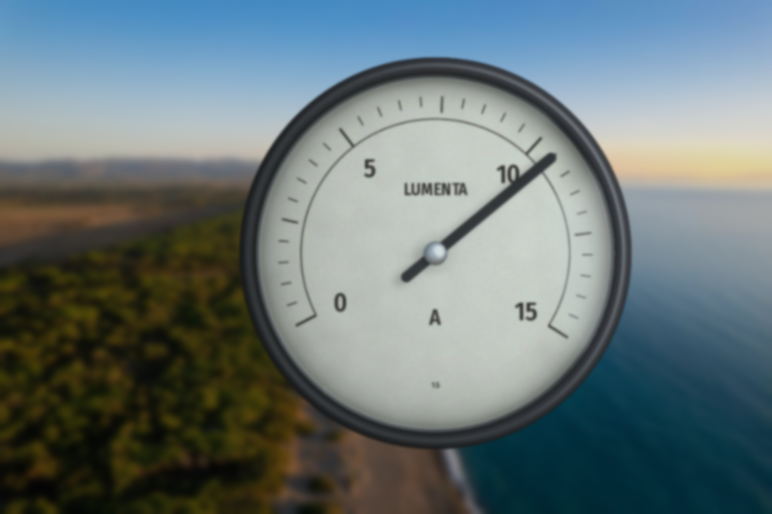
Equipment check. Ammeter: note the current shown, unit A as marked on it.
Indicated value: 10.5 A
